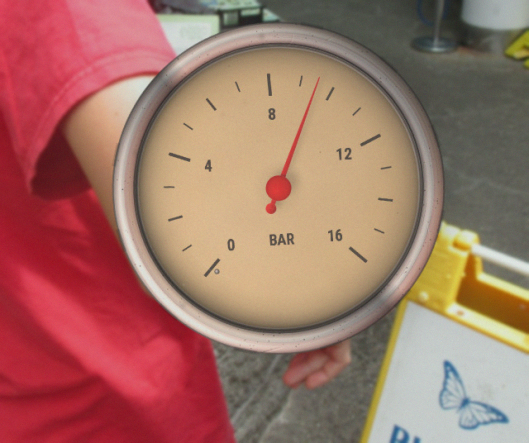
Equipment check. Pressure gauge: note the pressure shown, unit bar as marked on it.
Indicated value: 9.5 bar
